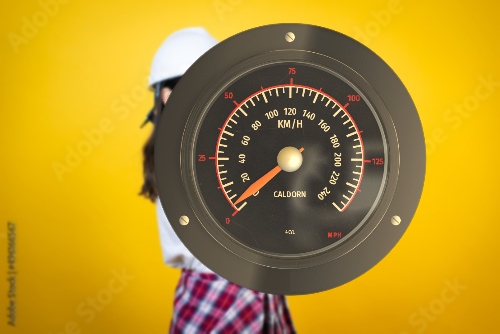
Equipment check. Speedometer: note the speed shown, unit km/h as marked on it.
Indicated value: 5 km/h
